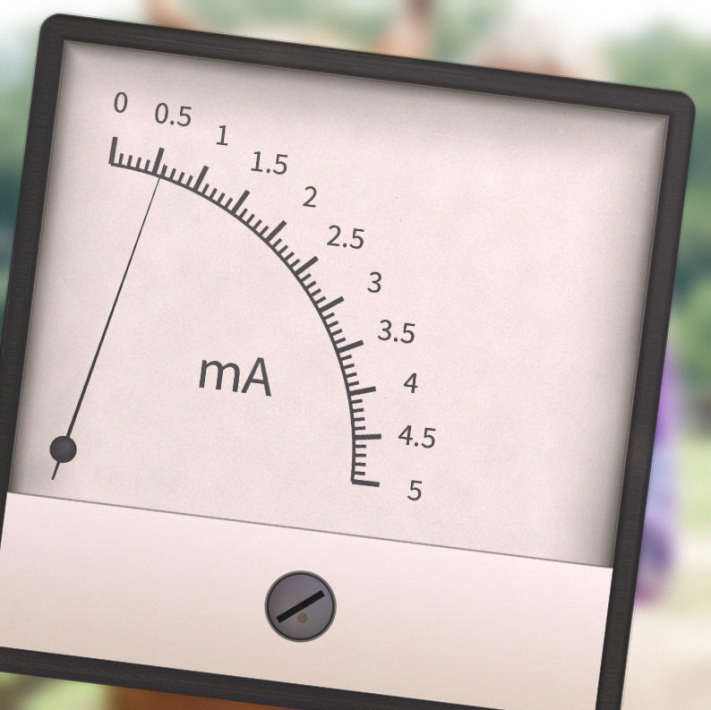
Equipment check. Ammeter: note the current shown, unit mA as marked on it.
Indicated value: 0.6 mA
